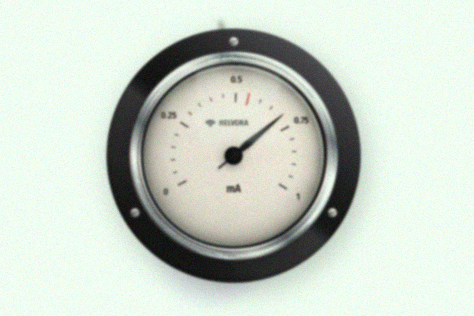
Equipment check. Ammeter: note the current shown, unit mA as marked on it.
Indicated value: 0.7 mA
